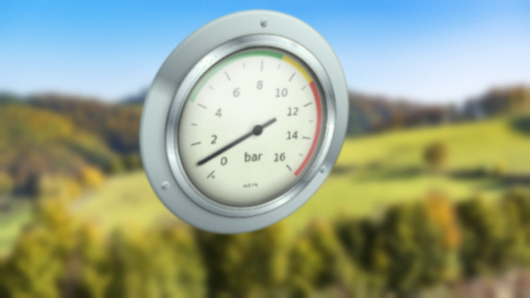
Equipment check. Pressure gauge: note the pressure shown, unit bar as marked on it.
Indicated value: 1 bar
